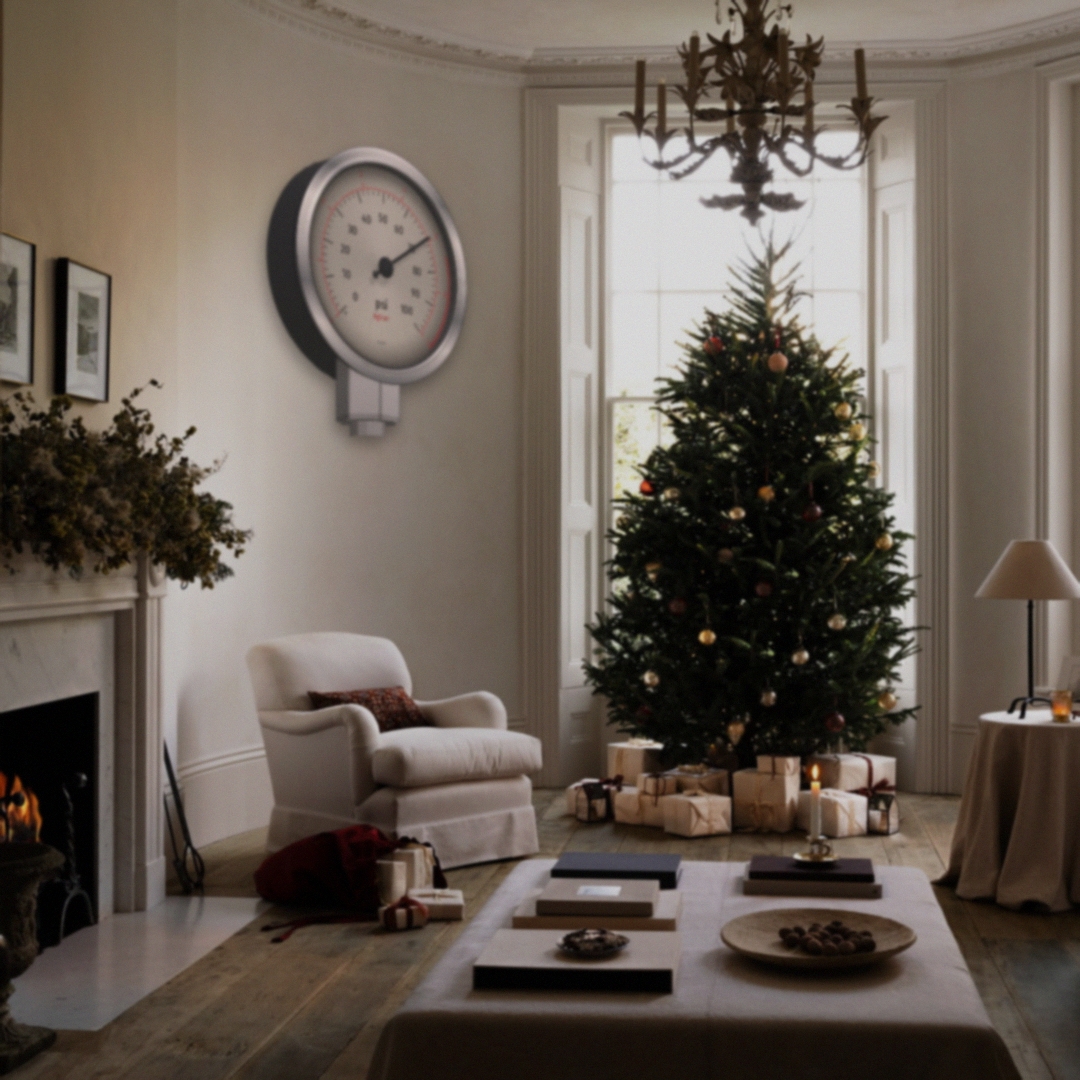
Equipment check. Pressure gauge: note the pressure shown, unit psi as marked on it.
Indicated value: 70 psi
